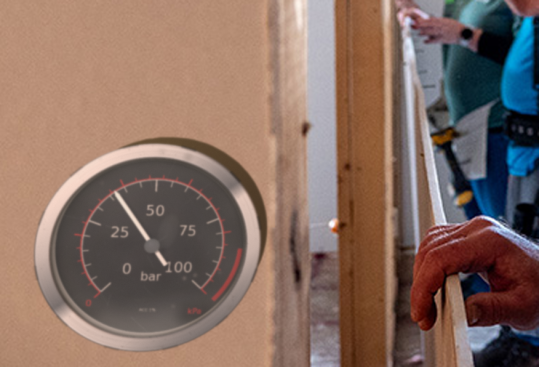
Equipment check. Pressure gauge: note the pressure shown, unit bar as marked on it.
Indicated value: 37.5 bar
